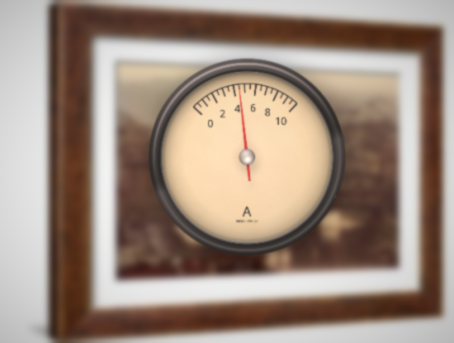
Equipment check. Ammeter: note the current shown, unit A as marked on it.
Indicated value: 4.5 A
